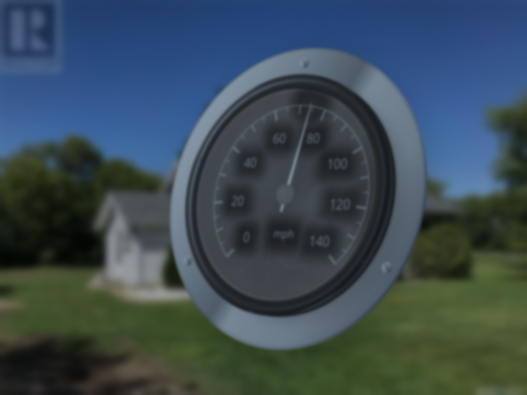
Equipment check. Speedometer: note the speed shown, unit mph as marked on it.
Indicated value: 75 mph
